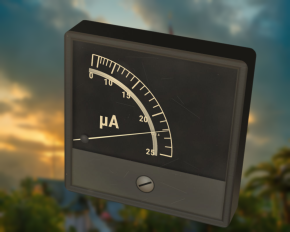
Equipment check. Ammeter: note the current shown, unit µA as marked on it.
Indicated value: 22 µA
